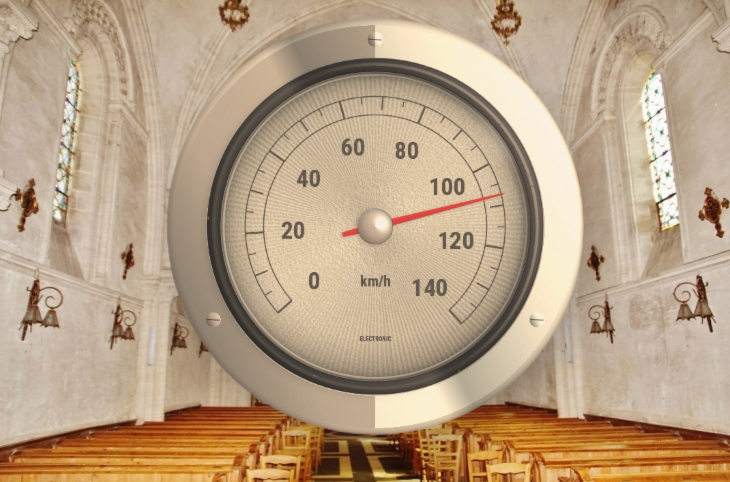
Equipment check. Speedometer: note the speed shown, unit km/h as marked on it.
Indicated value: 107.5 km/h
